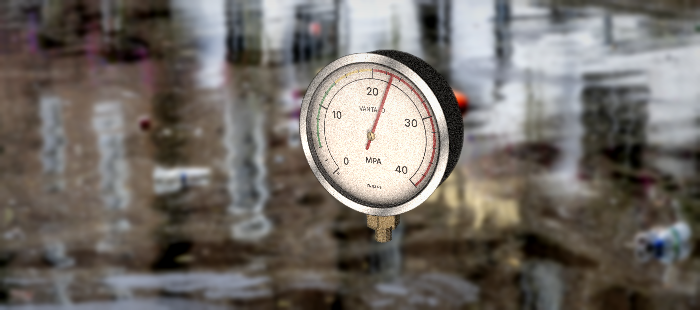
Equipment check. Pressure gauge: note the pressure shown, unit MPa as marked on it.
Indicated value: 23 MPa
